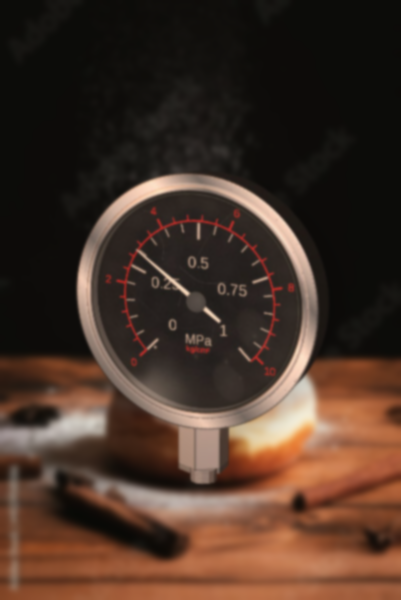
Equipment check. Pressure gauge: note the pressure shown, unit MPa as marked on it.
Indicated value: 0.3 MPa
